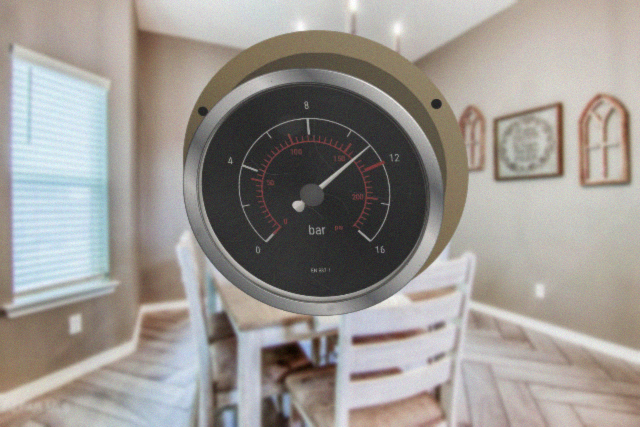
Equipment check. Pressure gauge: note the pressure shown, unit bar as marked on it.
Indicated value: 11 bar
